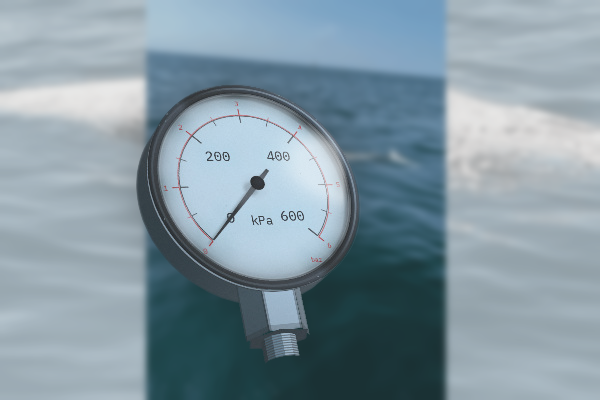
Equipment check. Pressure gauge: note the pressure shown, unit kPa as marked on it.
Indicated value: 0 kPa
